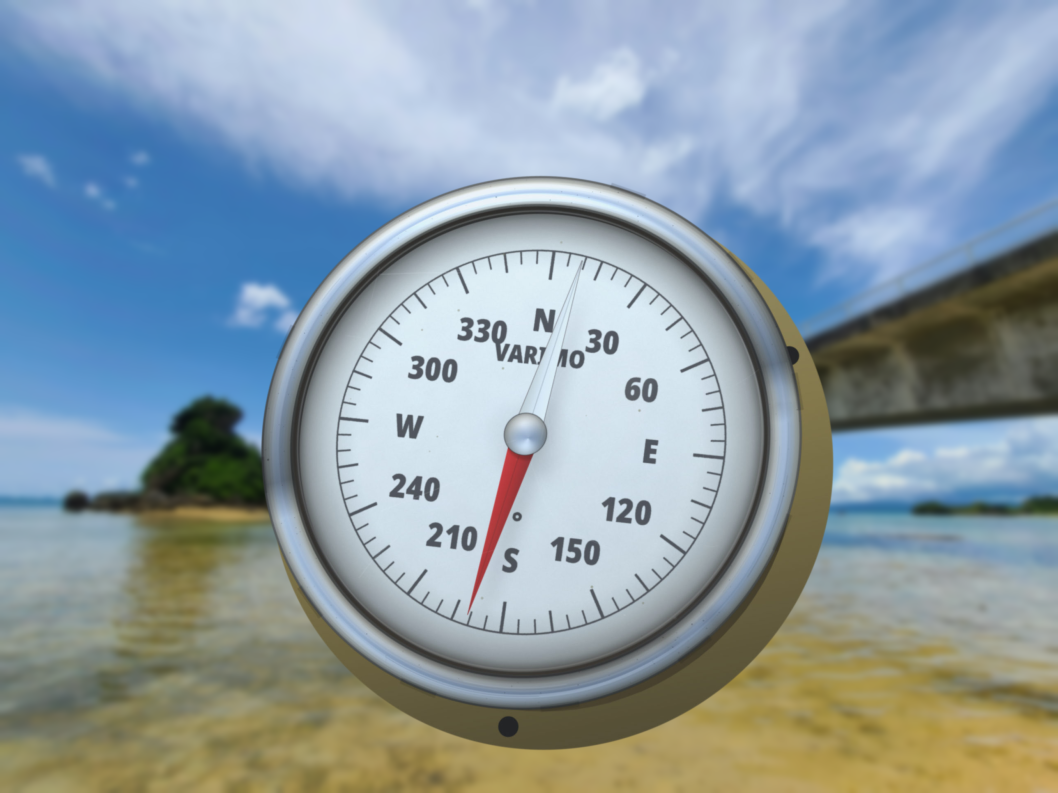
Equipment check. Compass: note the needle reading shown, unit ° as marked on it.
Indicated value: 190 °
